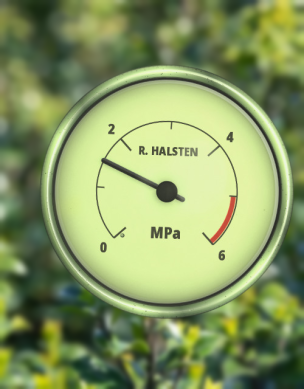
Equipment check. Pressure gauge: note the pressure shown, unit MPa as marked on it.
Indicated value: 1.5 MPa
